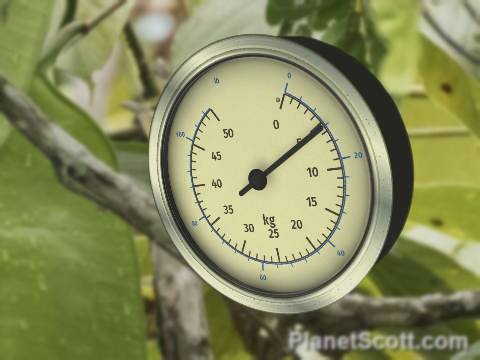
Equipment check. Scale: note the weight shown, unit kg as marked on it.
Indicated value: 5.5 kg
